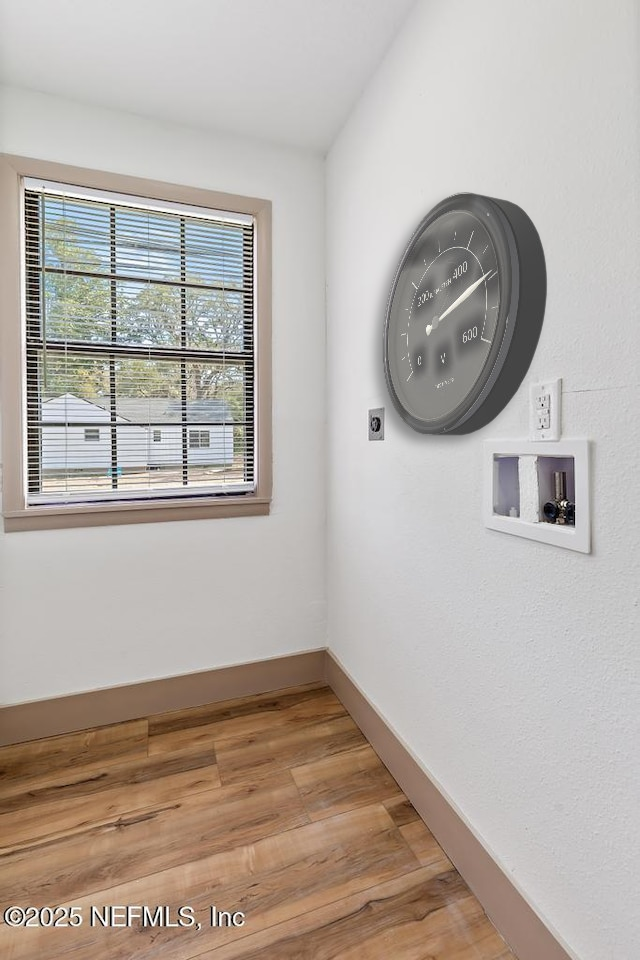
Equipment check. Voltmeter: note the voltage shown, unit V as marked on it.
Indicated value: 500 V
